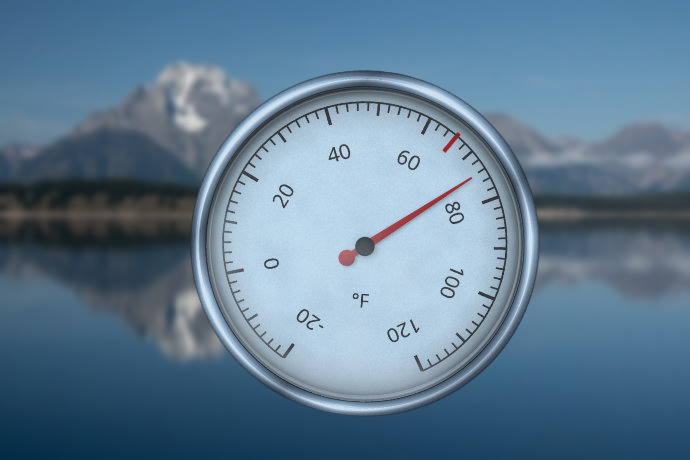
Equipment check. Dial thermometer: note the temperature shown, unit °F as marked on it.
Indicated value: 74 °F
